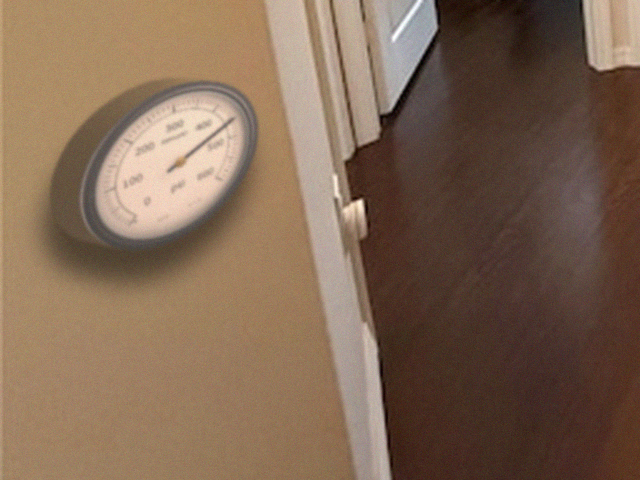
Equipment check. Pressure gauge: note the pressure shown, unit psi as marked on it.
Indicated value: 450 psi
